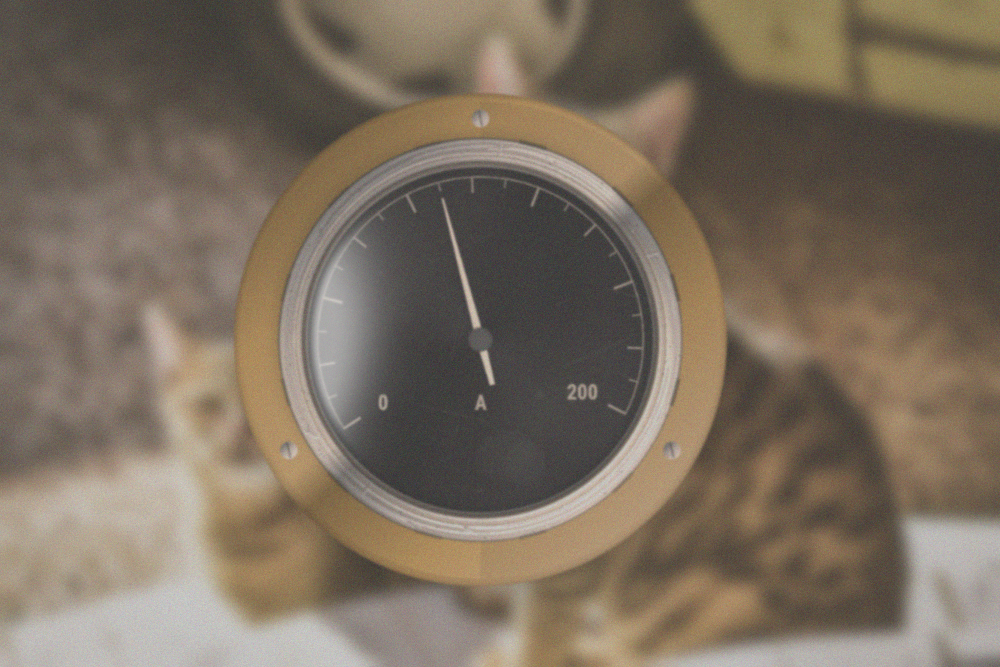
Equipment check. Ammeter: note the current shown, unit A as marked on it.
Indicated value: 90 A
